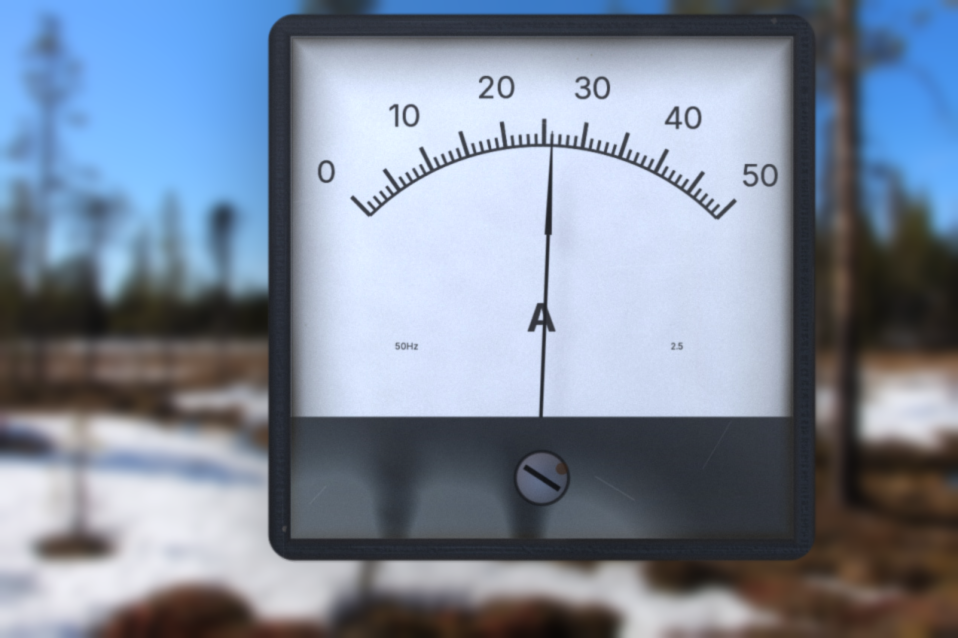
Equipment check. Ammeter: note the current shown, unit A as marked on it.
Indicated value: 26 A
